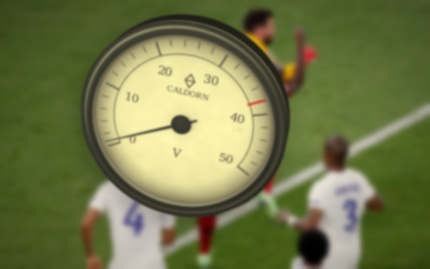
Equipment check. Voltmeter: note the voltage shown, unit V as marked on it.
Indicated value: 1 V
